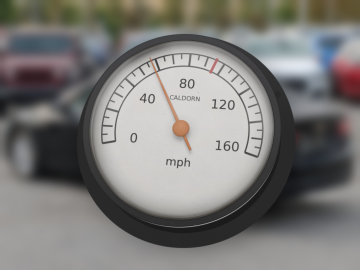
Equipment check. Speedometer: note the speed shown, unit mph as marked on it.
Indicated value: 57.5 mph
